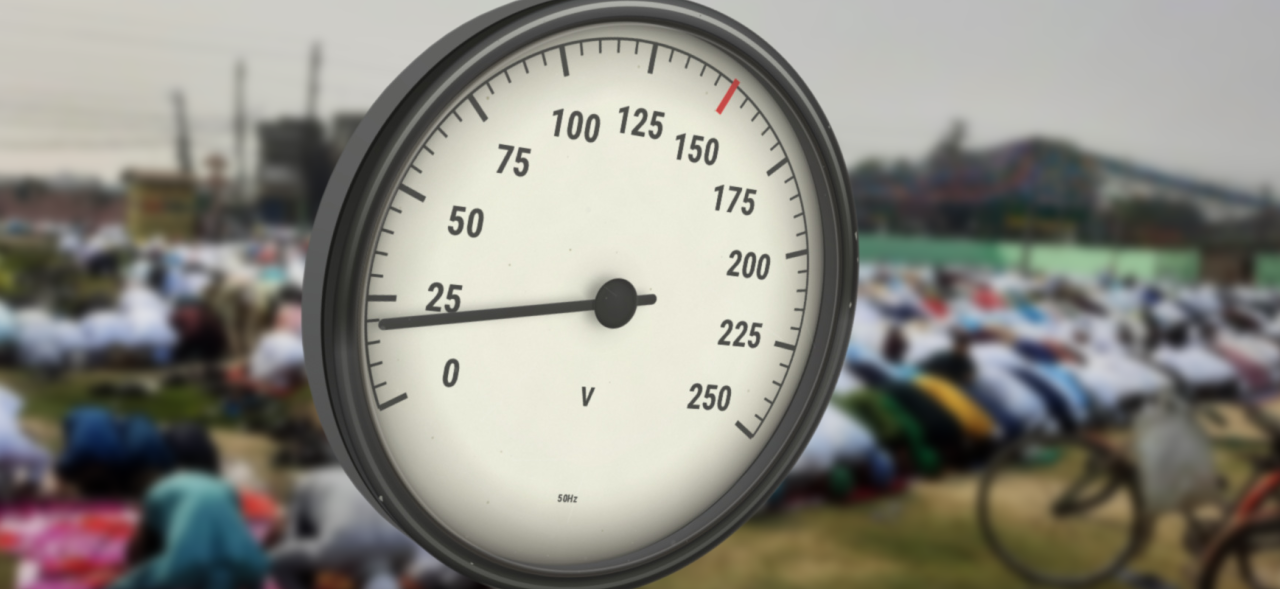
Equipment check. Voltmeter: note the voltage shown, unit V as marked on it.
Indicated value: 20 V
